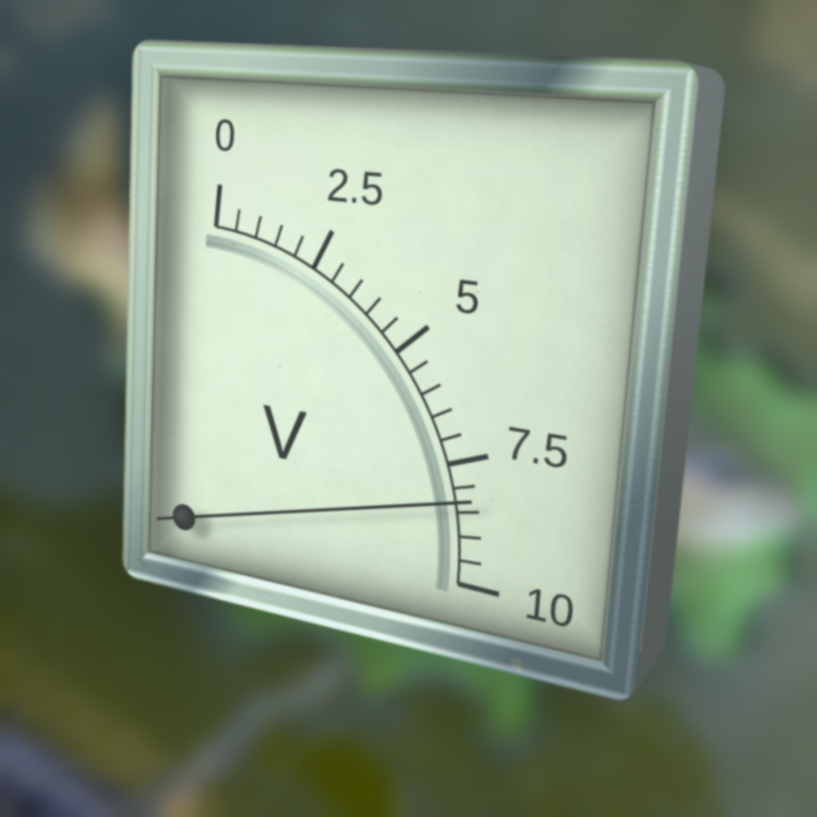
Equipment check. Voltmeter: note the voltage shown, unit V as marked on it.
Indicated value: 8.25 V
